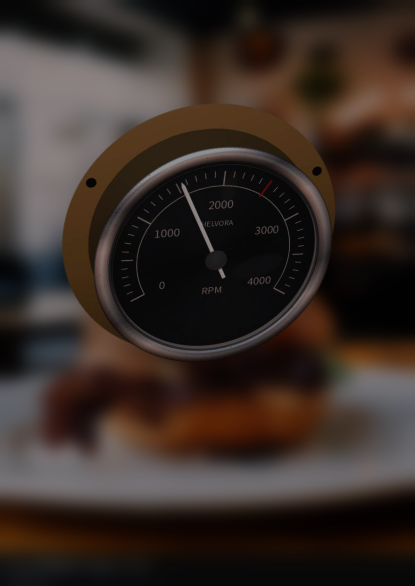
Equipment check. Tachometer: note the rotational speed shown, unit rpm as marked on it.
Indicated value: 1550 rpm
